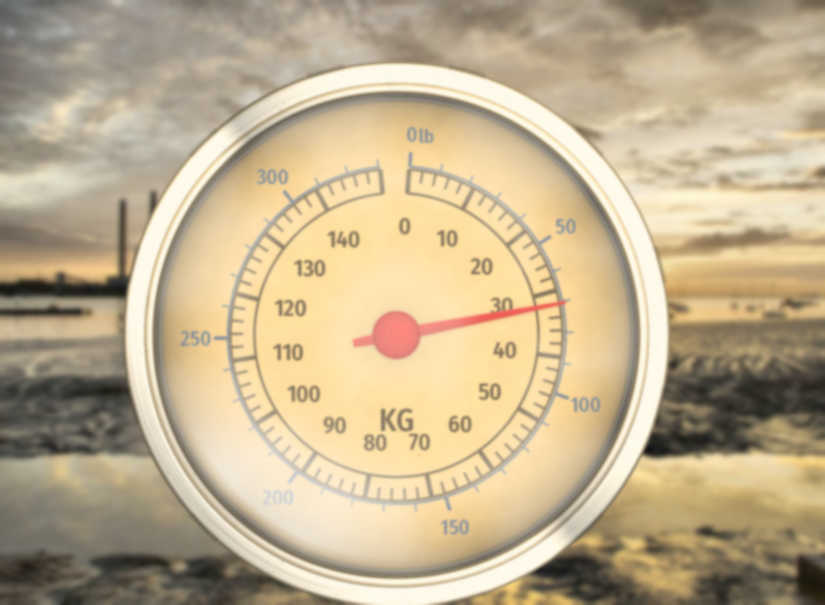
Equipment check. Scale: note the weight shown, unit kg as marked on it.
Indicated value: 32 kg
